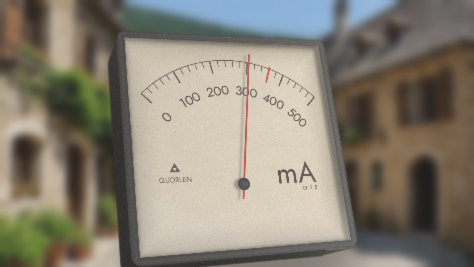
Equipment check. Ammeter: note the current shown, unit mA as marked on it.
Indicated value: 300 mA
